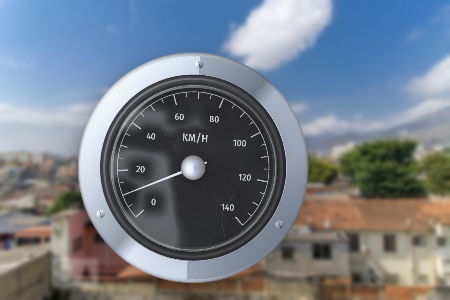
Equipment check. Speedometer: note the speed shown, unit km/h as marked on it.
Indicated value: 10 km/h
